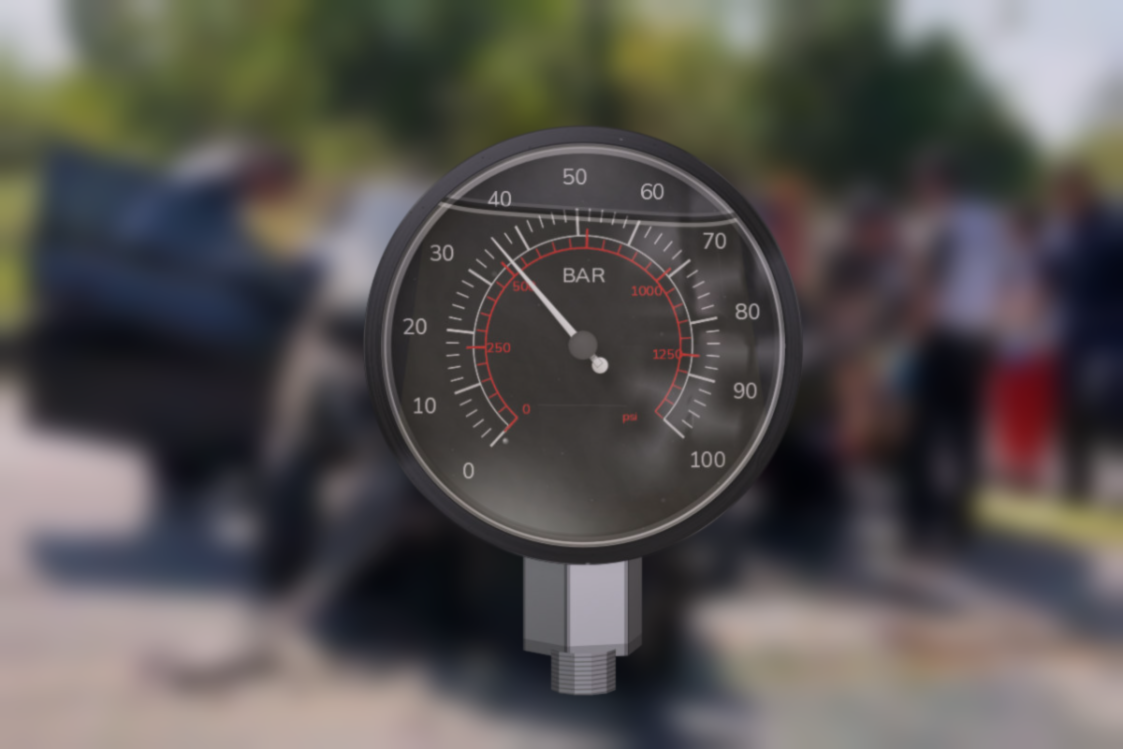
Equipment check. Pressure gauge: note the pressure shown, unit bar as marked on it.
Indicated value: 36 bar
